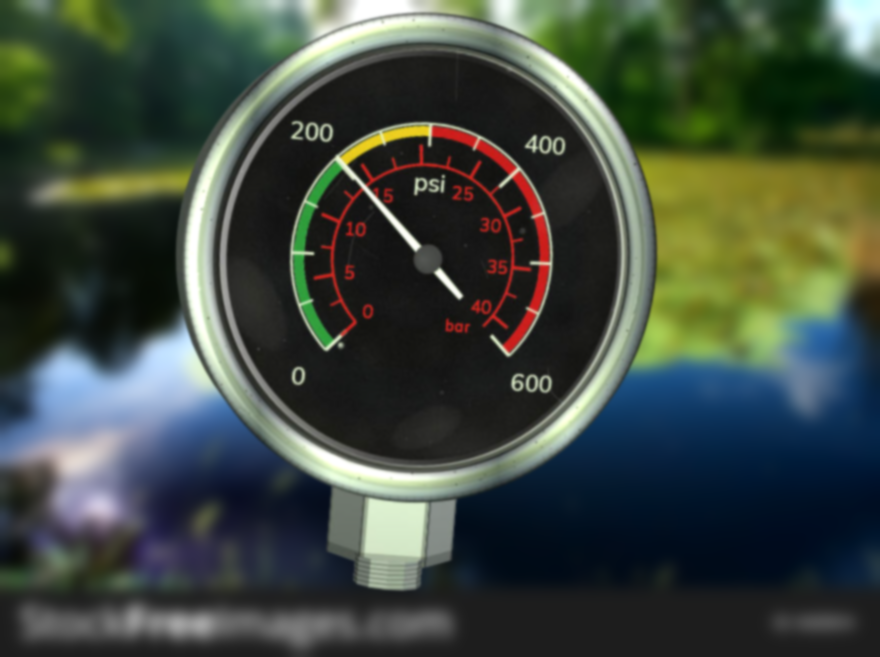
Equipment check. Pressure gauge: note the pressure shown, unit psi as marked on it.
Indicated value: 200 psi
